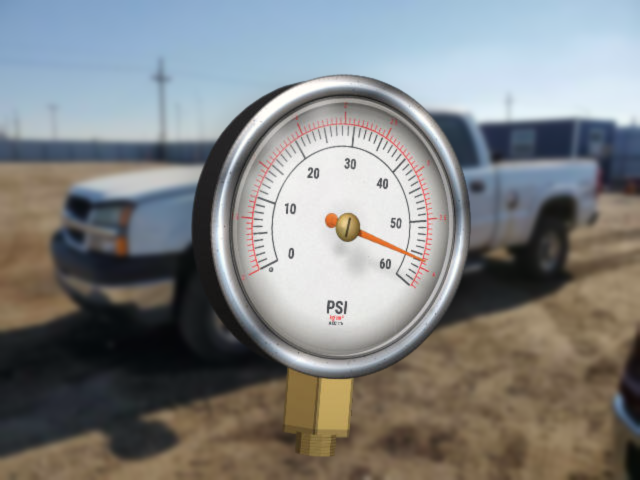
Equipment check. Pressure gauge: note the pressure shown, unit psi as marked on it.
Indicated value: 56 psi
